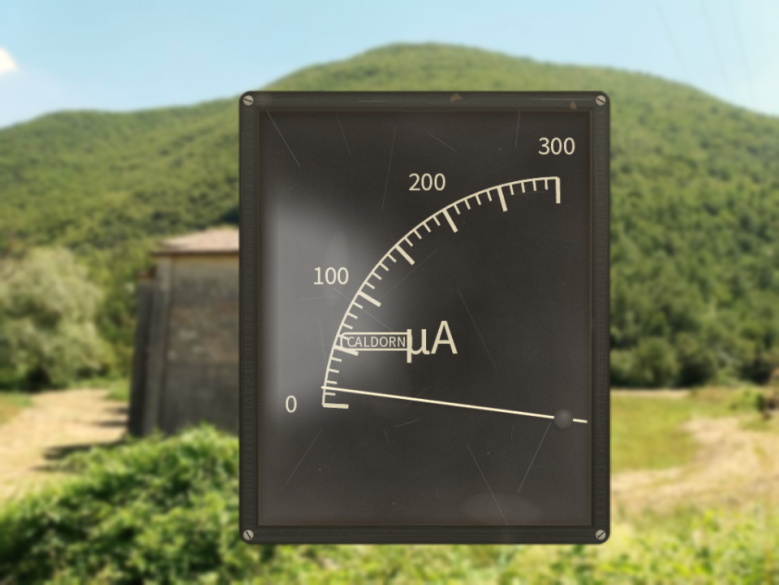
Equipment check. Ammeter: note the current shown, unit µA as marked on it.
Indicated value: 15 µA
